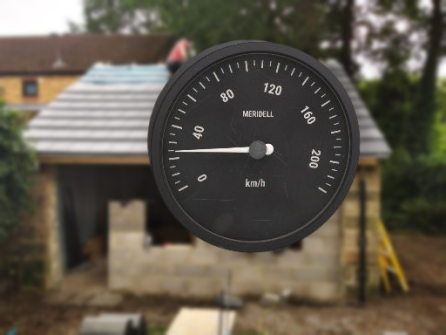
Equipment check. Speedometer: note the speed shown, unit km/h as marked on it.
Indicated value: 25 km/h
